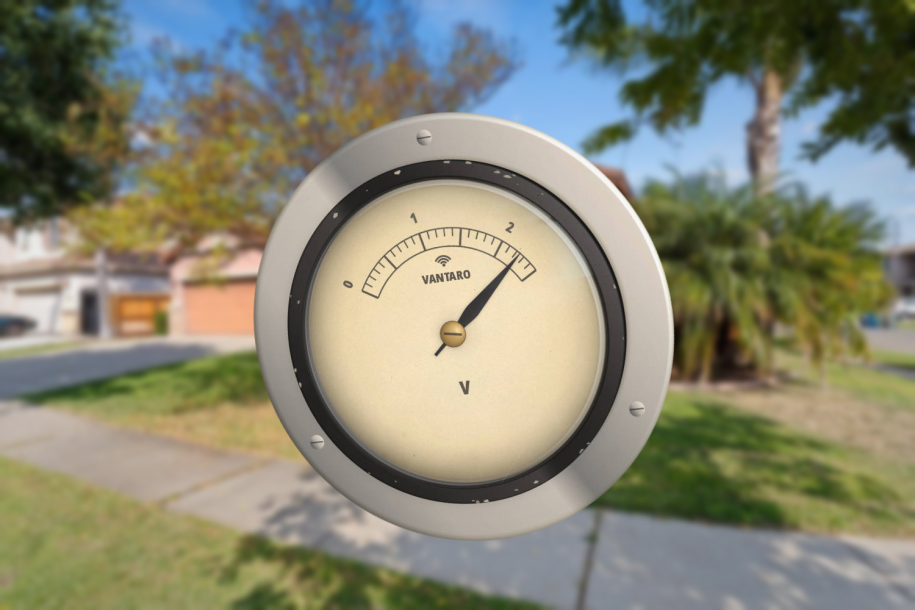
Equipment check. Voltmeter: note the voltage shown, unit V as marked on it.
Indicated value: 2.25 V
